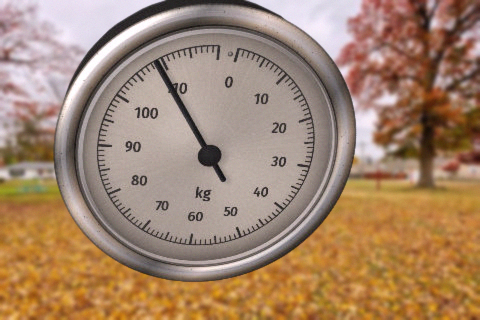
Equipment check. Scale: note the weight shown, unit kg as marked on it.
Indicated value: 109 kg
